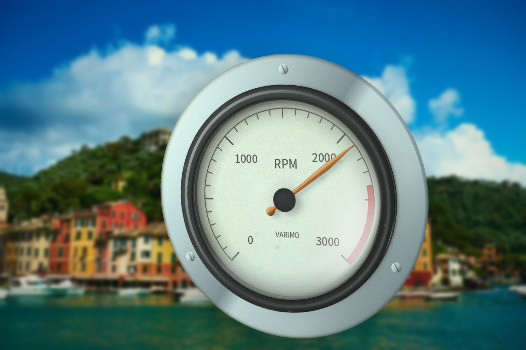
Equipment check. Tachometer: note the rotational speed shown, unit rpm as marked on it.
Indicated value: 2100 rpm
